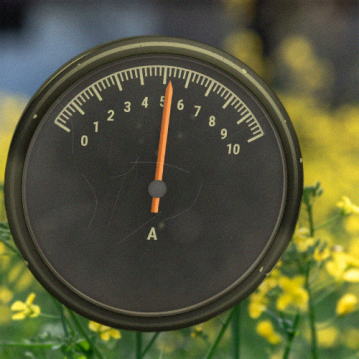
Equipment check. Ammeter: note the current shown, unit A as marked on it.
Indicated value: 5.2 A
